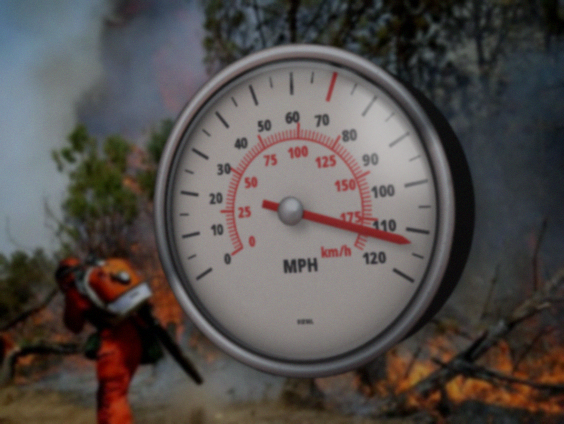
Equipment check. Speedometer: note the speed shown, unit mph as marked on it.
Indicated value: 112.5 mph
